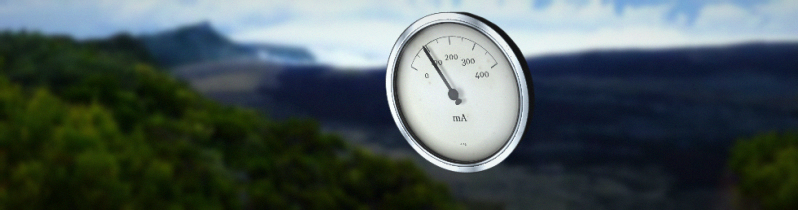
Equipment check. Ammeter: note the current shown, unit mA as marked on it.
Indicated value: 100 mA
